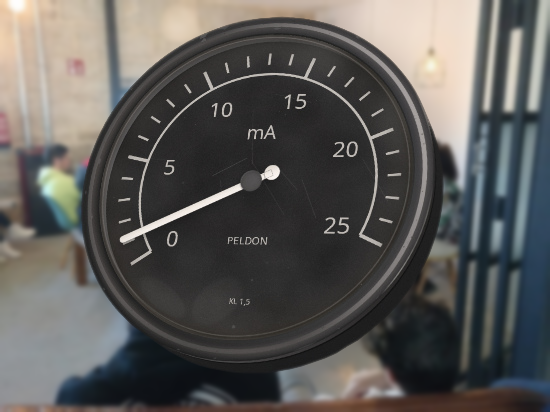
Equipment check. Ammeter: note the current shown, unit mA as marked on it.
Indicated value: 1 mA
